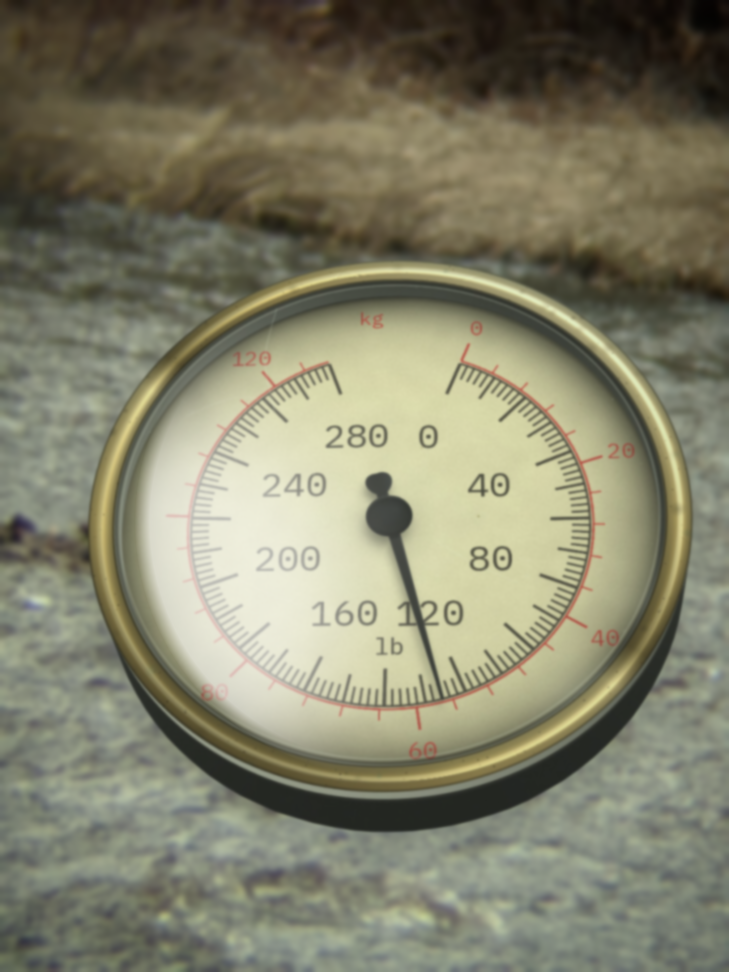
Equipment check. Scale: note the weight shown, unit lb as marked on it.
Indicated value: 126 lb
